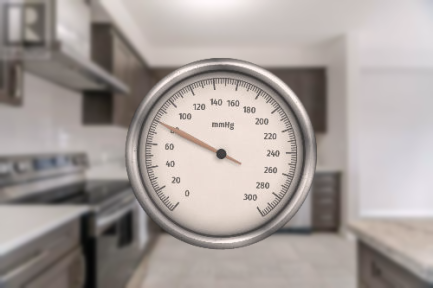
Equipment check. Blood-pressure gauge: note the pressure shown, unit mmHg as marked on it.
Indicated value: 80 mmHg
